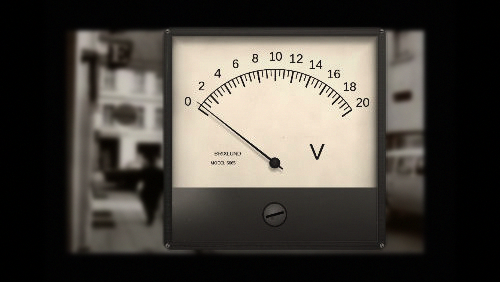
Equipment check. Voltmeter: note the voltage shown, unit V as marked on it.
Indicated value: 0.5 V
